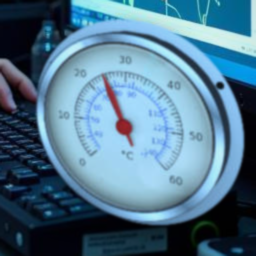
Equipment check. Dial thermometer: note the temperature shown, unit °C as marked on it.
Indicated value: 25 °C
